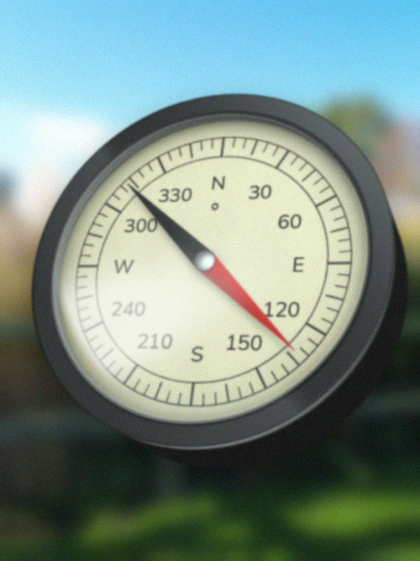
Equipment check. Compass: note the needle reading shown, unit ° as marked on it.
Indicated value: 132.5 °
